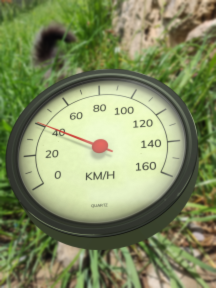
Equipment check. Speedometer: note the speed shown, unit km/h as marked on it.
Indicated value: 40 km/h
